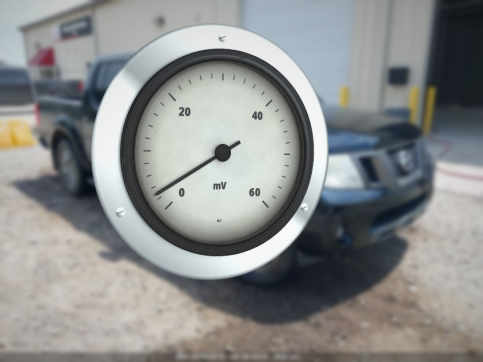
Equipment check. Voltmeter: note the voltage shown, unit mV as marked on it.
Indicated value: 3 mV
